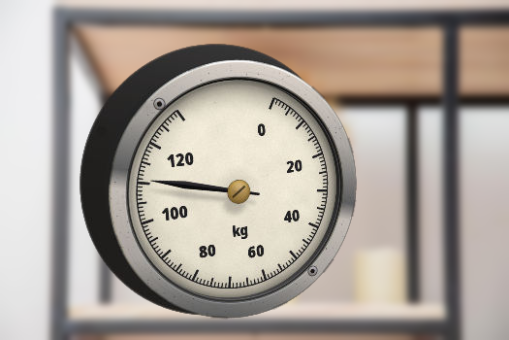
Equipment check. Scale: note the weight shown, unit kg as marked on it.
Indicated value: 111 kg
